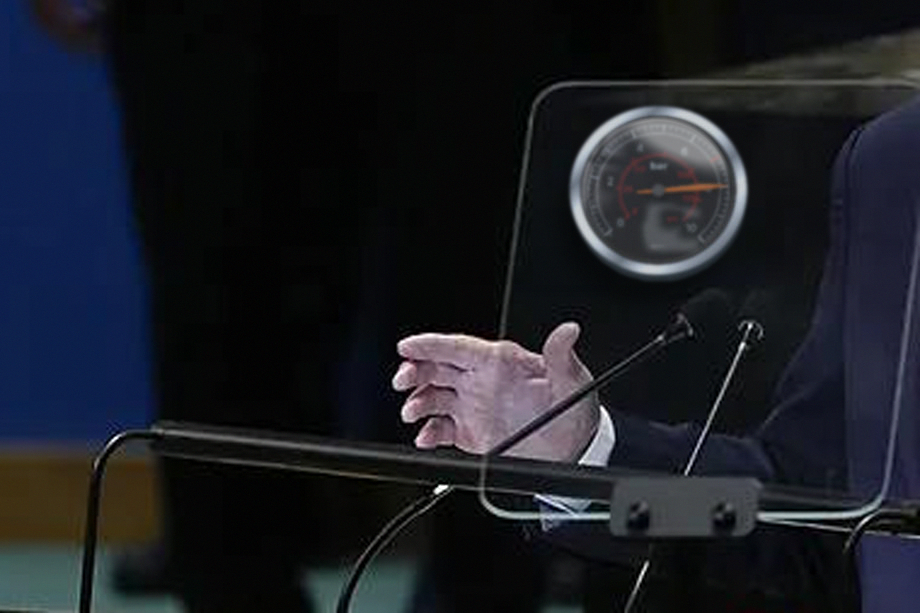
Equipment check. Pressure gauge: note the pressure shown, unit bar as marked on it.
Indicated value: 8 bar
